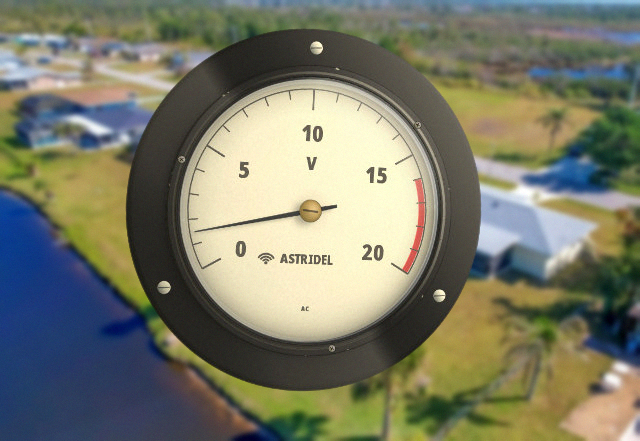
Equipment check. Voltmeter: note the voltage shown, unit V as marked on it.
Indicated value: 1.5 V
